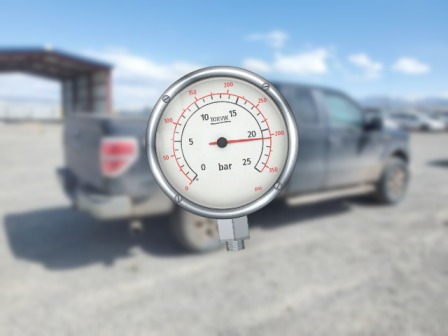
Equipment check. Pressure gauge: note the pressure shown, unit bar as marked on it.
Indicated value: 21 bar
